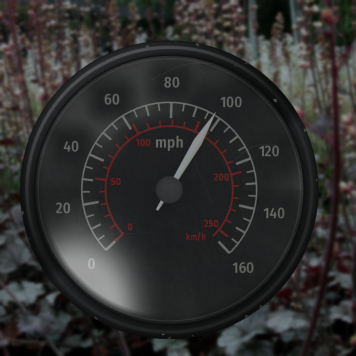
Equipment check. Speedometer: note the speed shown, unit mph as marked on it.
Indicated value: 97.5 mph
